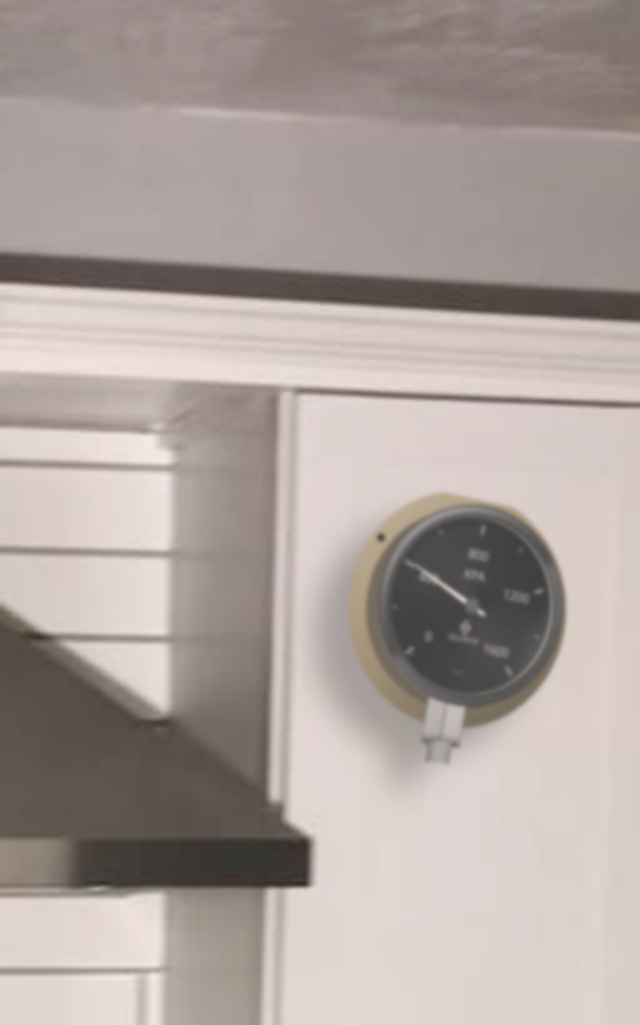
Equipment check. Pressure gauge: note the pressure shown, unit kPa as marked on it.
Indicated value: 400 kPa
